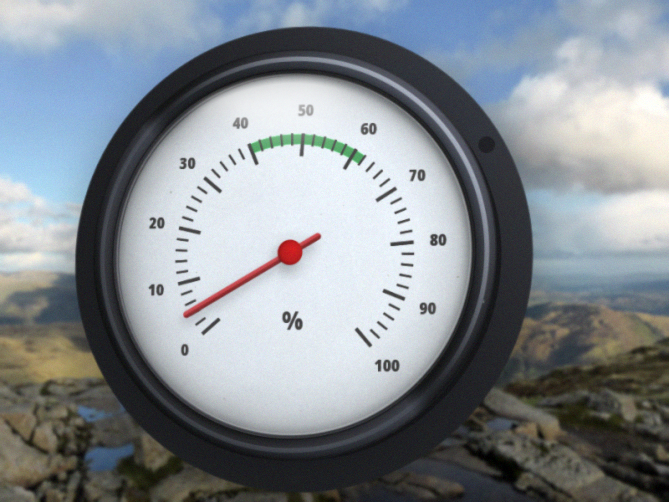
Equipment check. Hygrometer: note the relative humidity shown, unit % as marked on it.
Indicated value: 4 %
